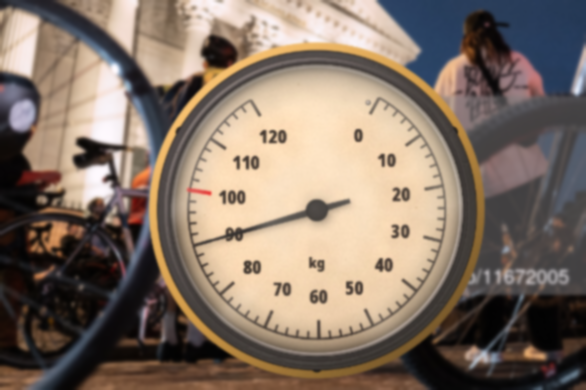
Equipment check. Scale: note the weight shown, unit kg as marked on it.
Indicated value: 90 kg
